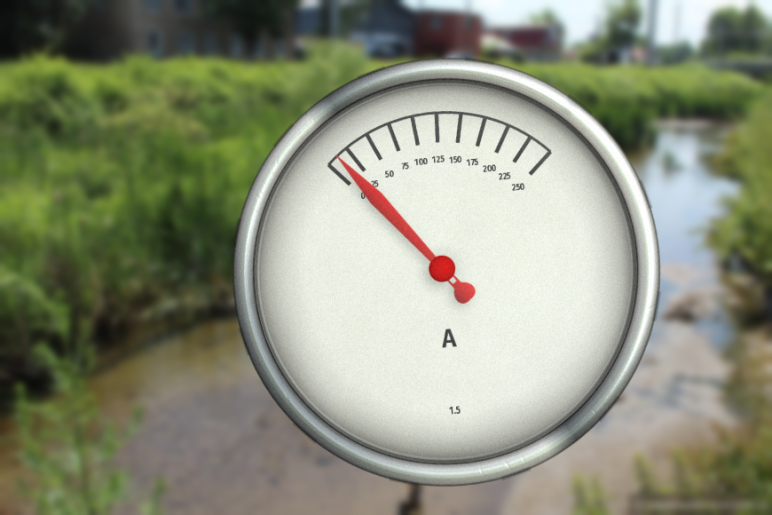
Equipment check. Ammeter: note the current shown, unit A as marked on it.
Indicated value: 12.5 A
